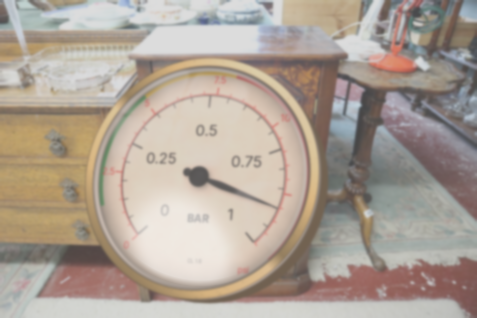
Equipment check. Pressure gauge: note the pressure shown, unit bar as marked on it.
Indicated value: 0.9 bar
